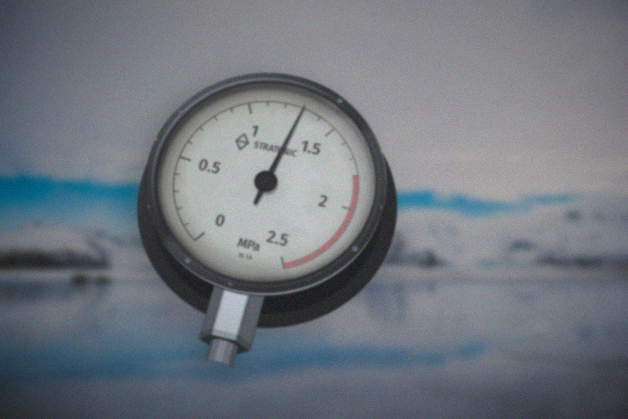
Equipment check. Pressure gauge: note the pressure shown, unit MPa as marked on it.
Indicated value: 1.3 MPa
